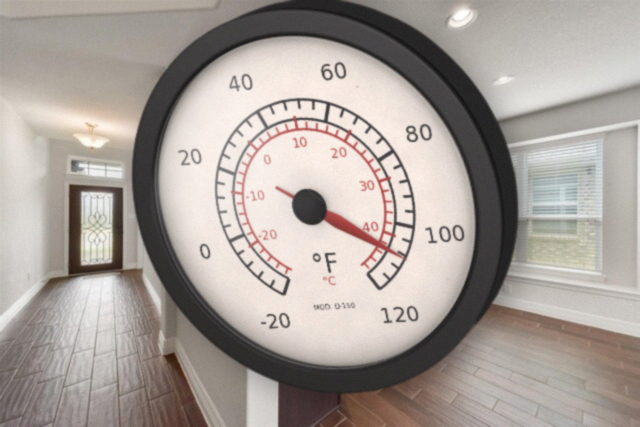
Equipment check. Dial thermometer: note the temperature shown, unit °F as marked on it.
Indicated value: 108 °F
